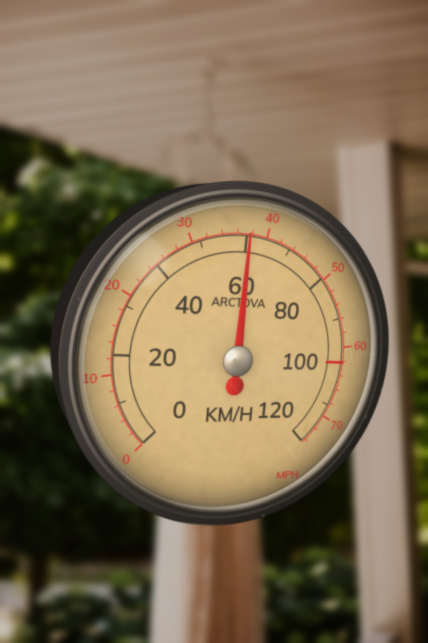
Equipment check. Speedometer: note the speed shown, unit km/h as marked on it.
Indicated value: 60 km/h
